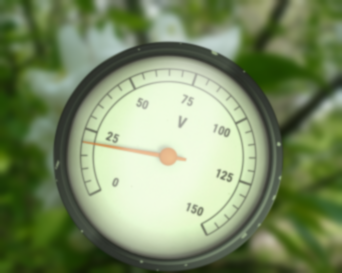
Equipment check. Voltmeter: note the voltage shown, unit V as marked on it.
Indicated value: 20 V
